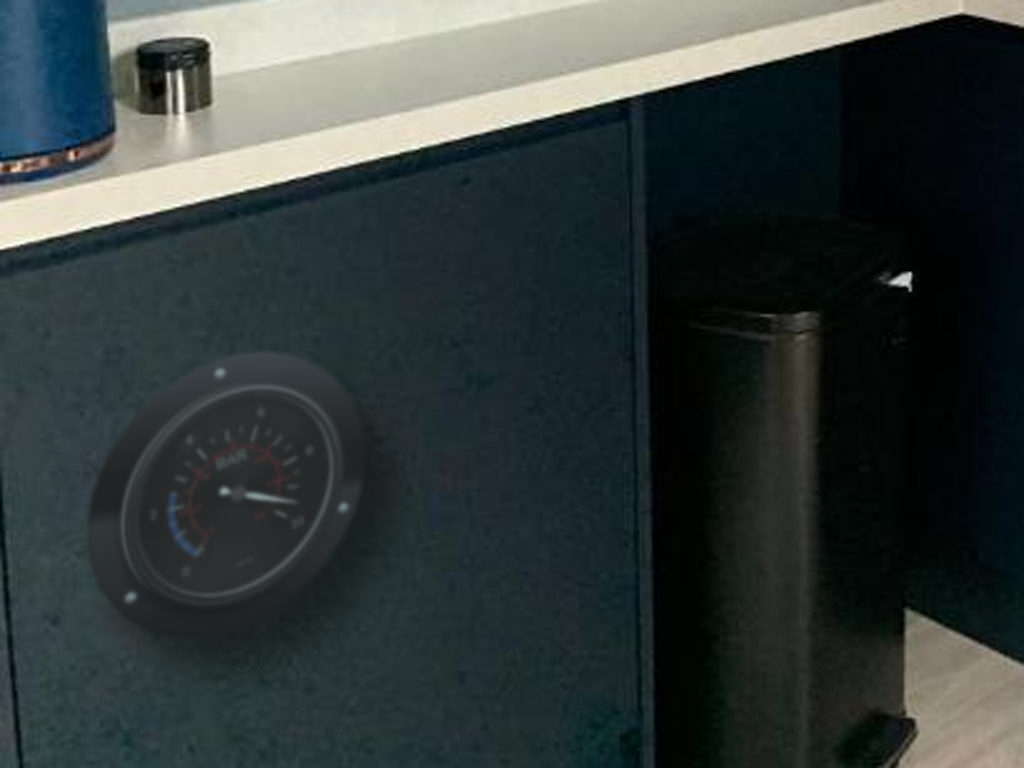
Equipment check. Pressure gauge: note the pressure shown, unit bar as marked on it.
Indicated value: 9.5 bar
